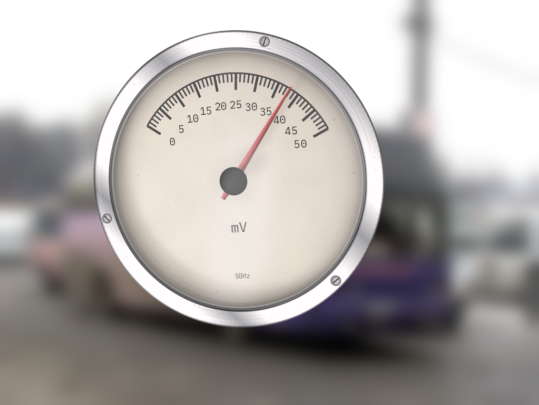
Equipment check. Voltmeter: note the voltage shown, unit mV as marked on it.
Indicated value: 38 mV
